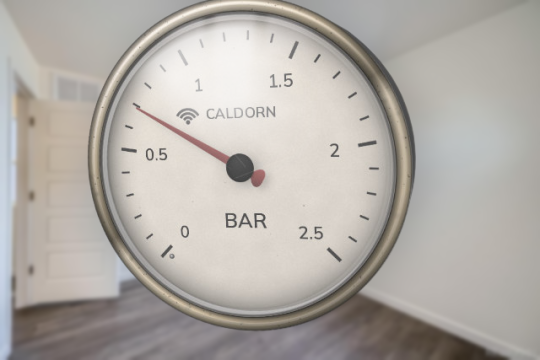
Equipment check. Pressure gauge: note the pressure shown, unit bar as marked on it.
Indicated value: 0.7 bar
